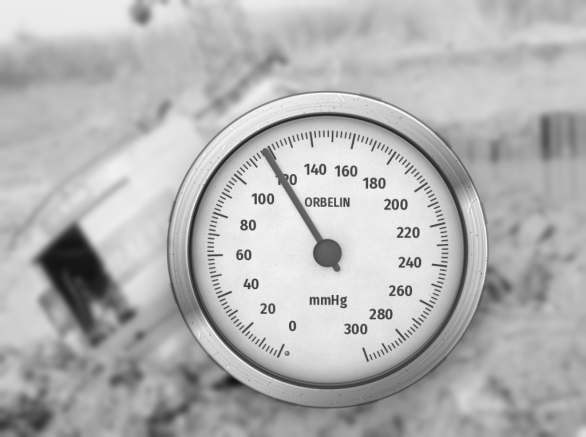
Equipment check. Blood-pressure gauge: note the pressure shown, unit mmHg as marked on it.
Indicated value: 118 mmHg
